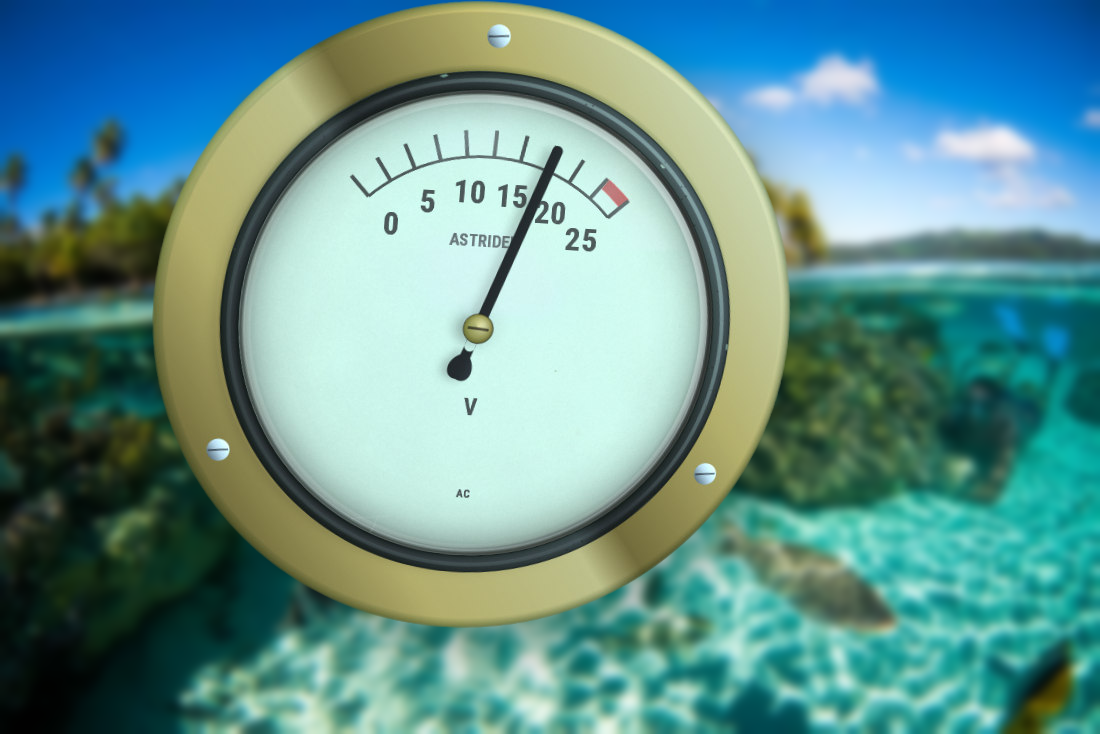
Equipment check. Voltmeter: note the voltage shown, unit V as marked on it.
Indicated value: 17.5 V
